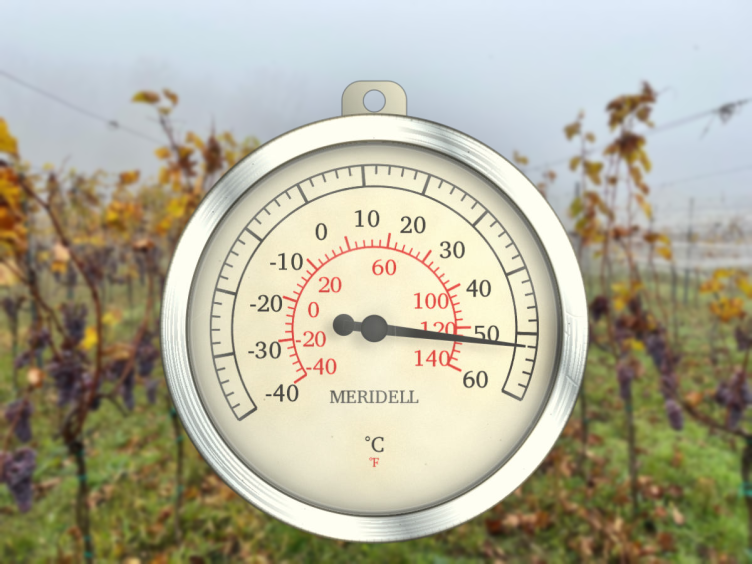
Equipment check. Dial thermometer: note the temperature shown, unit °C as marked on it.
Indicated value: 52 °C
